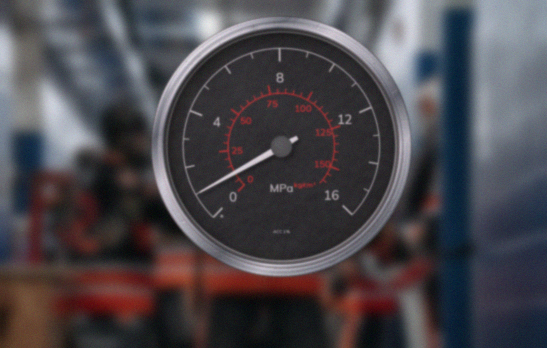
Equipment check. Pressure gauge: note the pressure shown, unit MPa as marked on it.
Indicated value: 1 MPa
